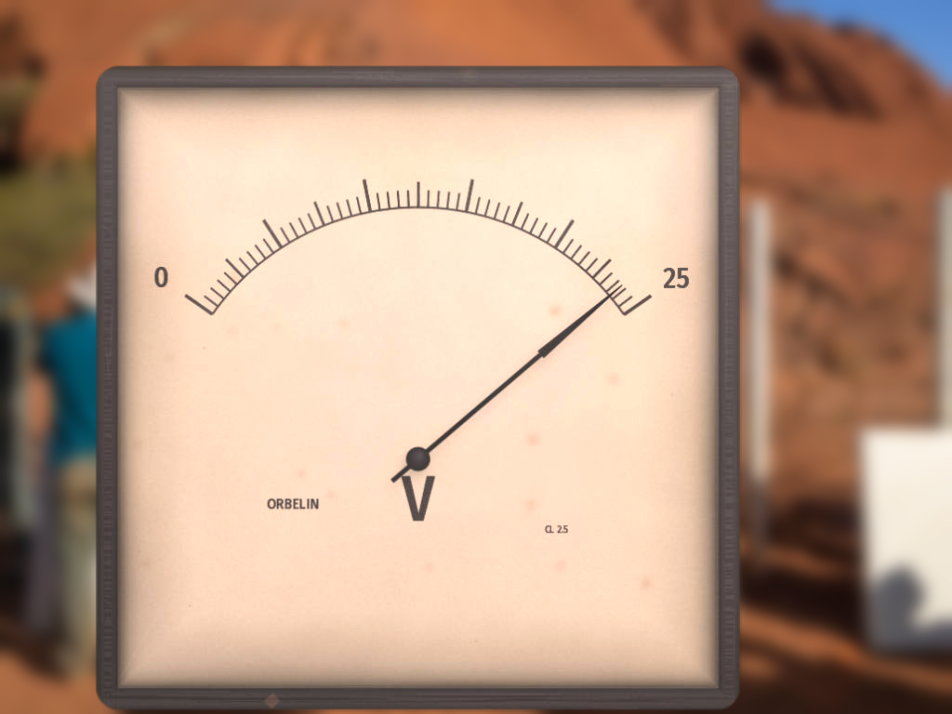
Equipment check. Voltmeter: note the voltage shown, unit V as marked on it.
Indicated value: 23.75 V
